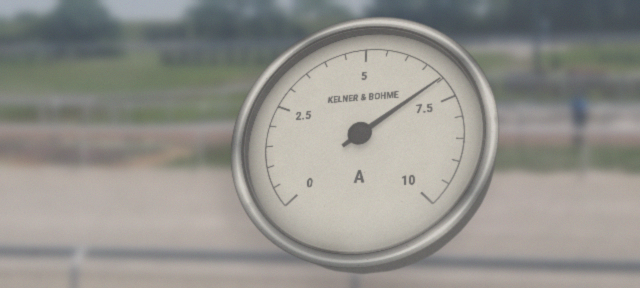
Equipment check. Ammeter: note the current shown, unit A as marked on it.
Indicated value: 7 A
